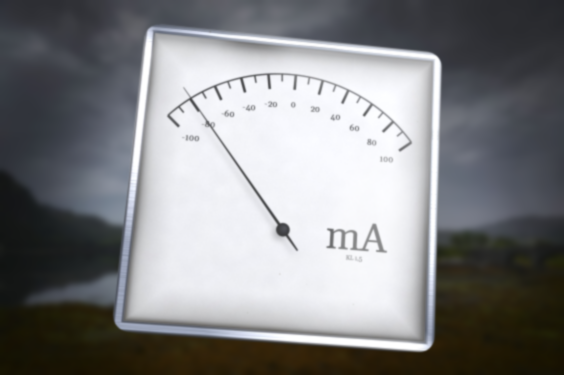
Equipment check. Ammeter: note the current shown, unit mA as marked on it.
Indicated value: -80 mA
